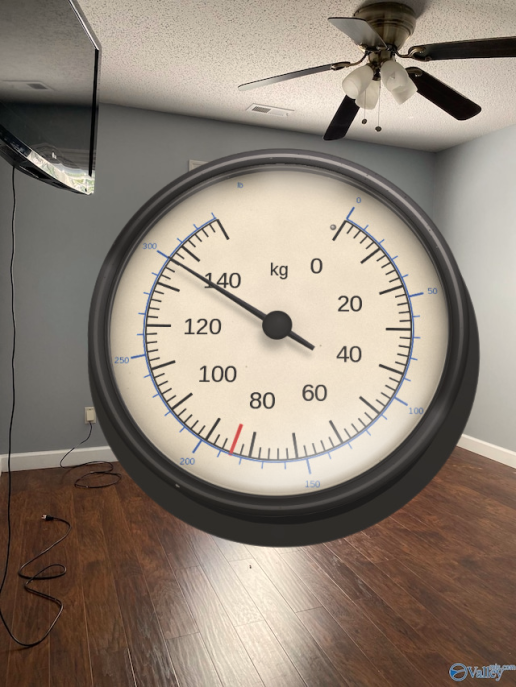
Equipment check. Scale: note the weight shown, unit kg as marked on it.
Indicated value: 136 kg
